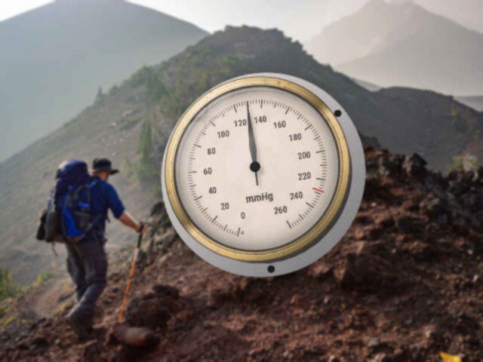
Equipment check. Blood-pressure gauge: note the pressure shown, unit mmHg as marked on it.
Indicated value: 130 mmHg
